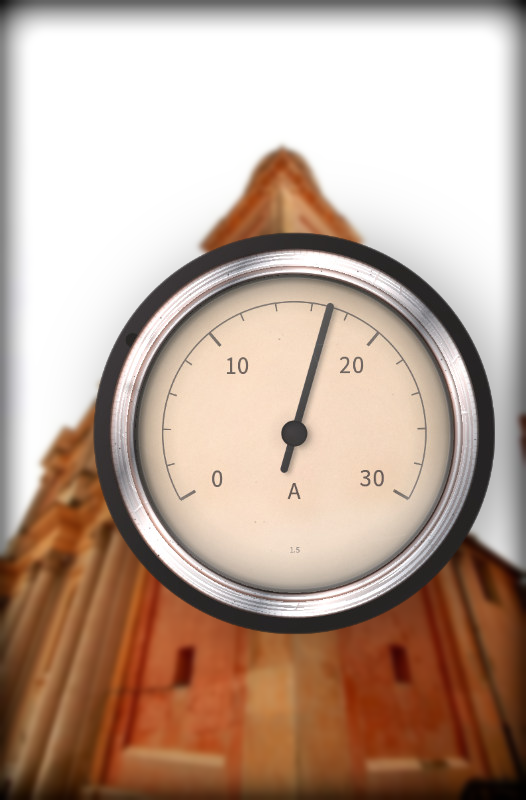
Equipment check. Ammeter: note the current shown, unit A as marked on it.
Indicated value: 17 A
